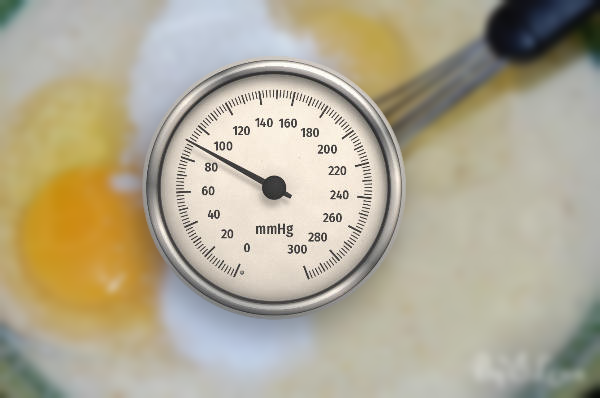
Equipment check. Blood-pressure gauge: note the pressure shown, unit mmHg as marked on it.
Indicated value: 90 mmHg
